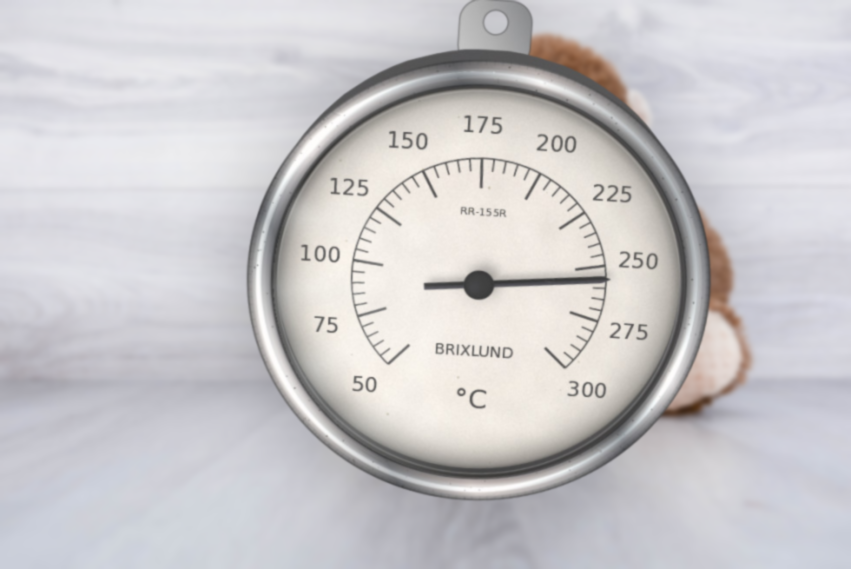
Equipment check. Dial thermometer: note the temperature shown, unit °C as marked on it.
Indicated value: 255 °C
